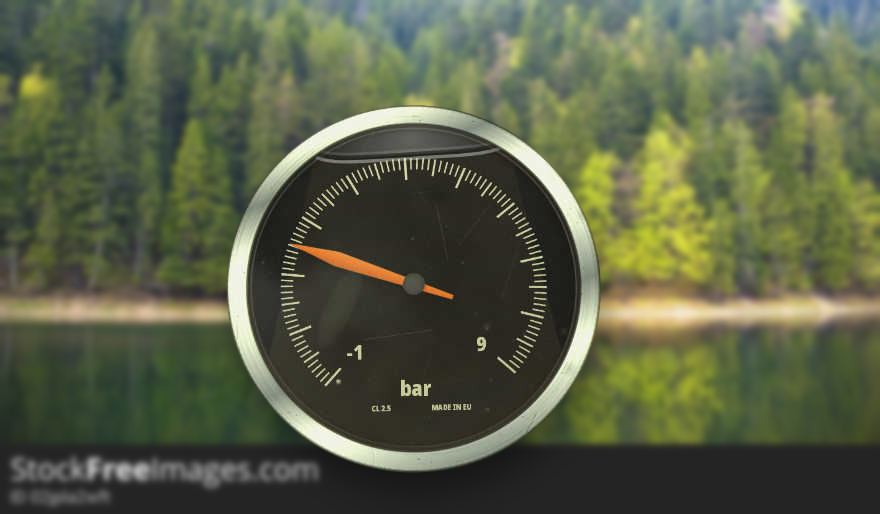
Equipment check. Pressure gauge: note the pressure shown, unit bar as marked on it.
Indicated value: 1.5 bar
